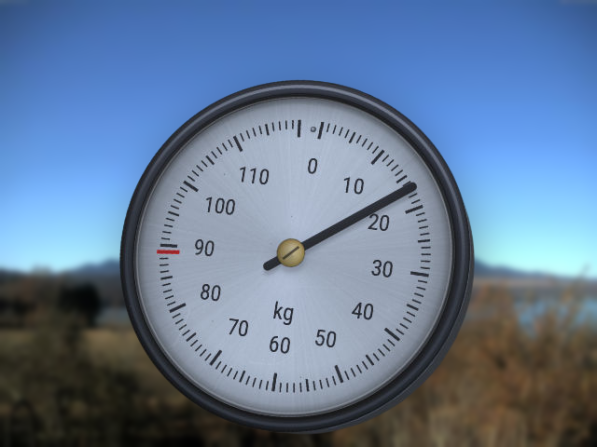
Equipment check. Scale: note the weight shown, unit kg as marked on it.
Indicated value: 17 kg
